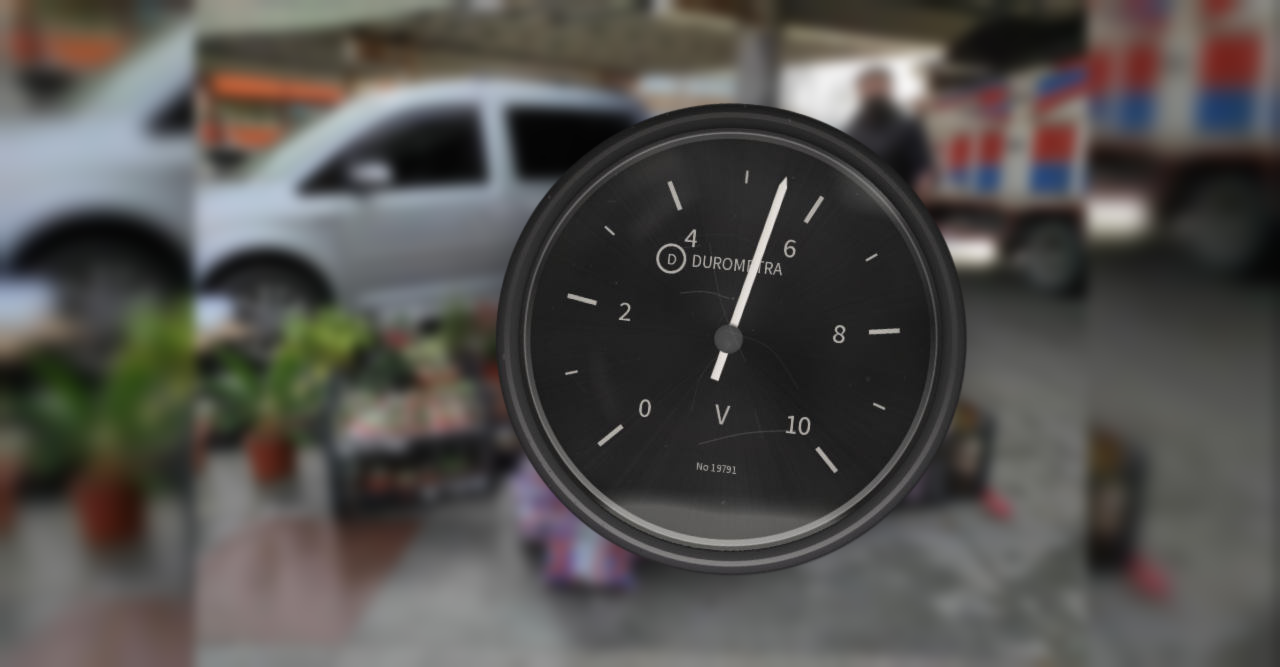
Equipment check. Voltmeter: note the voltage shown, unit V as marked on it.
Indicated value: 5.5 V
